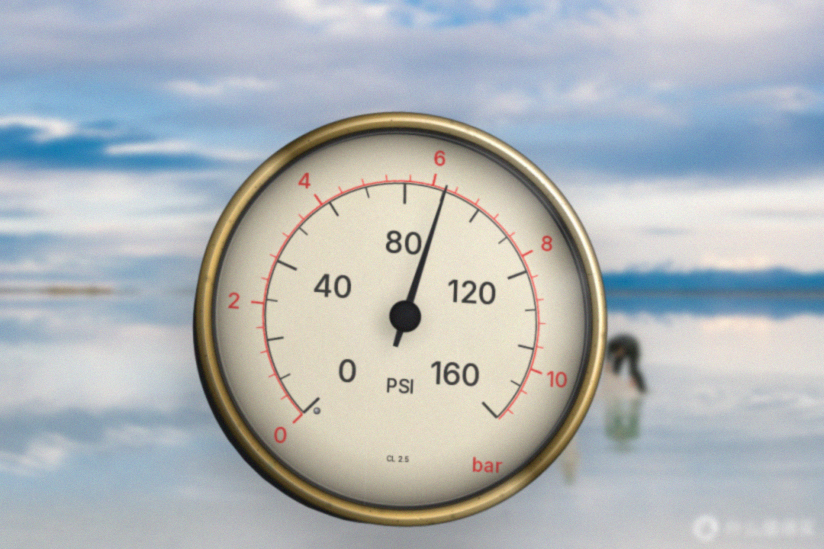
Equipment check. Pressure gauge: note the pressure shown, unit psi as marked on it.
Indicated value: 90 psi
